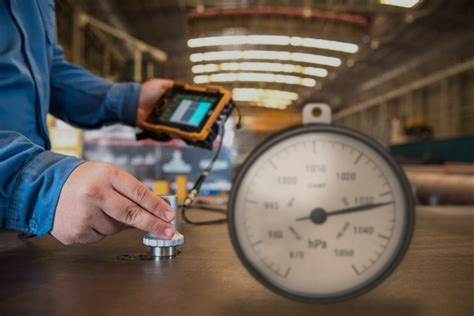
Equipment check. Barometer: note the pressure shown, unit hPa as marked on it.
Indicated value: 1032 hPa
